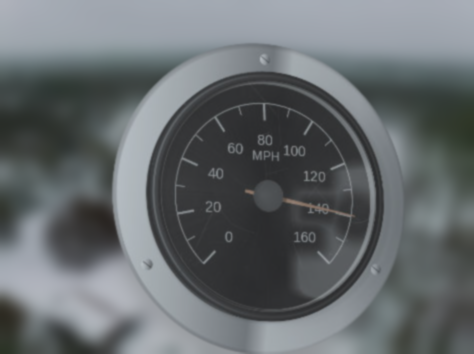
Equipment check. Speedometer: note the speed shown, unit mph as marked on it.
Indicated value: 140 mph
